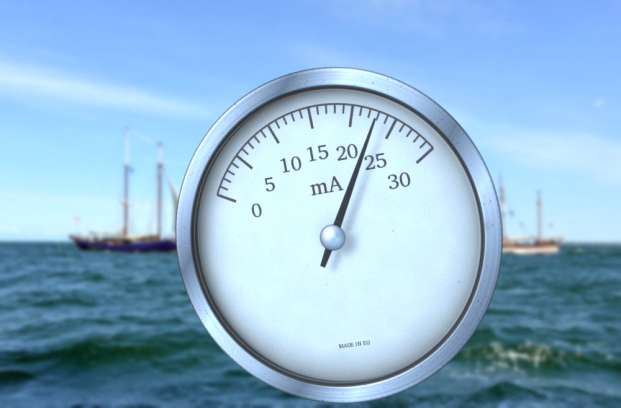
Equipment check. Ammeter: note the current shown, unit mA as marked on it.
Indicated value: 23 mA
